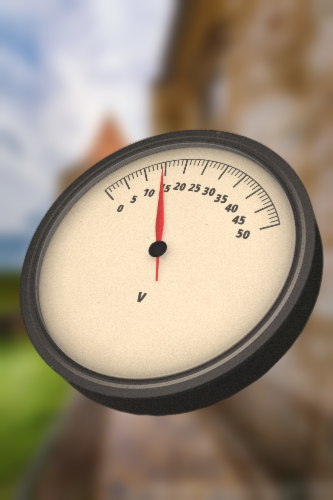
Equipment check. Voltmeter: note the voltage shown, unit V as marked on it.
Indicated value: 15 V
